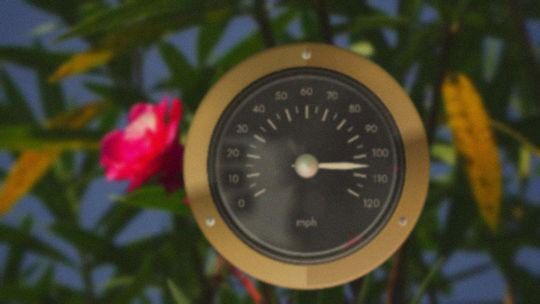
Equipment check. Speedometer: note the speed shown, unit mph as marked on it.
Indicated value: 105 mph
